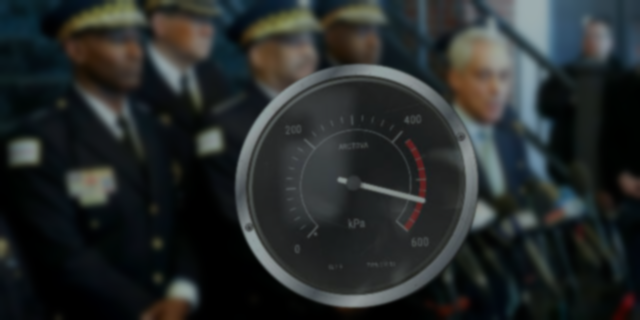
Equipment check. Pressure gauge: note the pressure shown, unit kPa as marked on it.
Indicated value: 540 kPa
